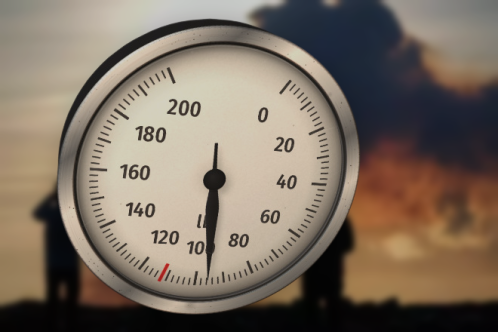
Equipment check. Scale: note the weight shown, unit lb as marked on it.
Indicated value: 96 lb
